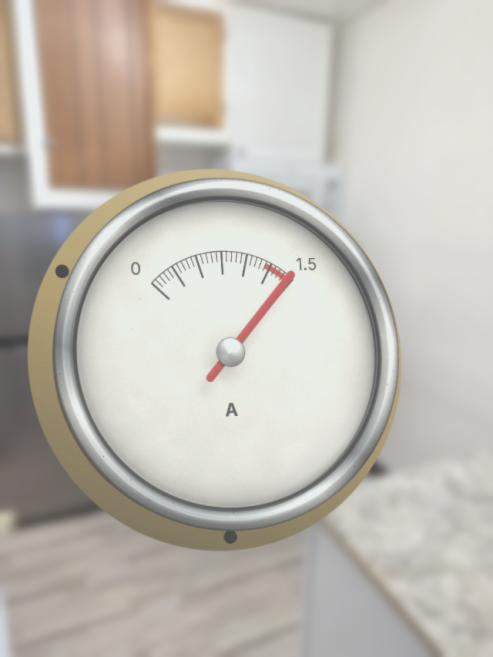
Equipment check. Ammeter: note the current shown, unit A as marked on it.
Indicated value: 1.45 A
